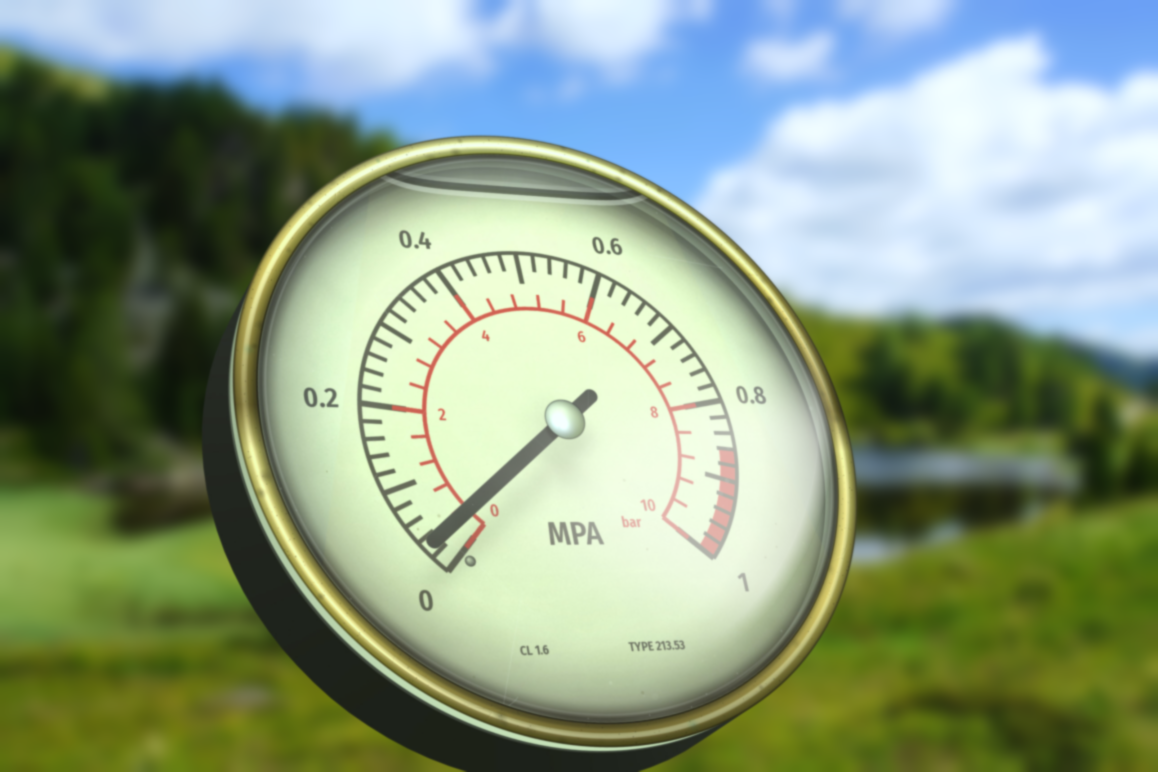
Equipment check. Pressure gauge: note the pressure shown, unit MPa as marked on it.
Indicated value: 0.03 MPa
